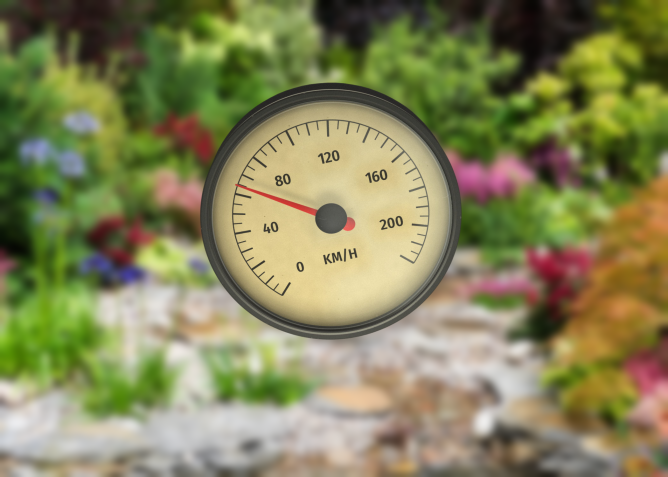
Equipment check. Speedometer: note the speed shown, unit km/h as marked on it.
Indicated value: 65 km/h
